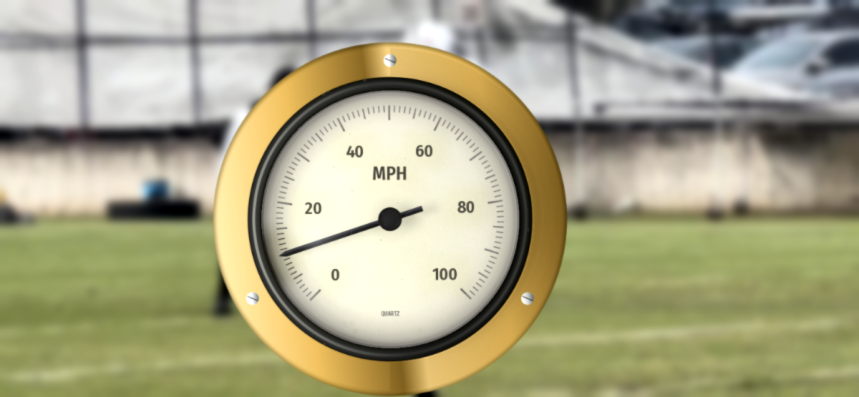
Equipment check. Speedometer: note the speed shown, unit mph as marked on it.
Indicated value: 10 mph
